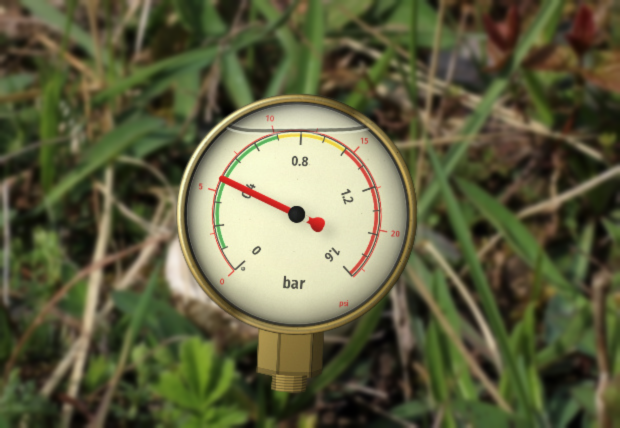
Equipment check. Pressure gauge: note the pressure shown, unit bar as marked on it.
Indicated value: 0.4 bar
